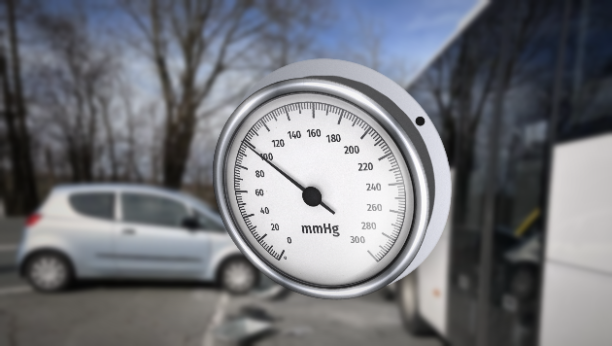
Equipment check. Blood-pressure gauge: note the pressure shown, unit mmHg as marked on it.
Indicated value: 100 mmHg
